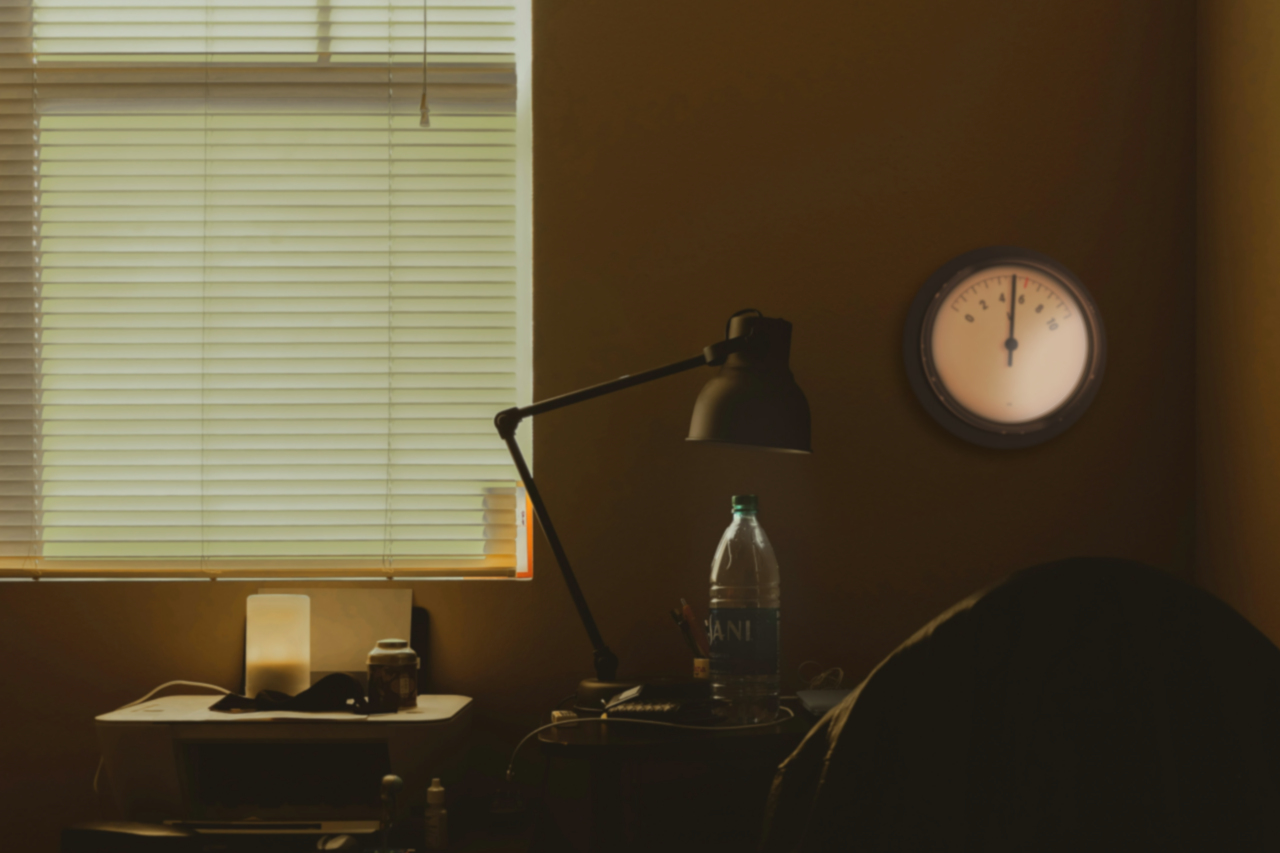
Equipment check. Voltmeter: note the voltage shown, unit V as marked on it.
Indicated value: 5 V
